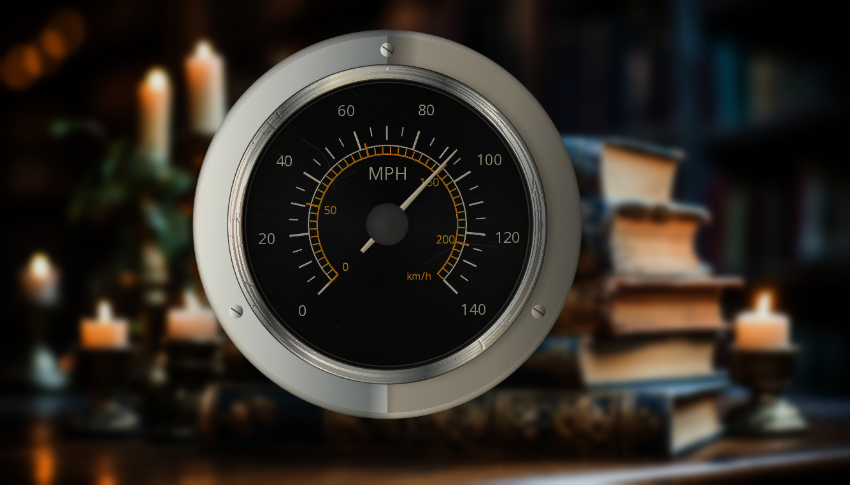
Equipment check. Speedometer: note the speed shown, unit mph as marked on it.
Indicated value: 92.5 mph
